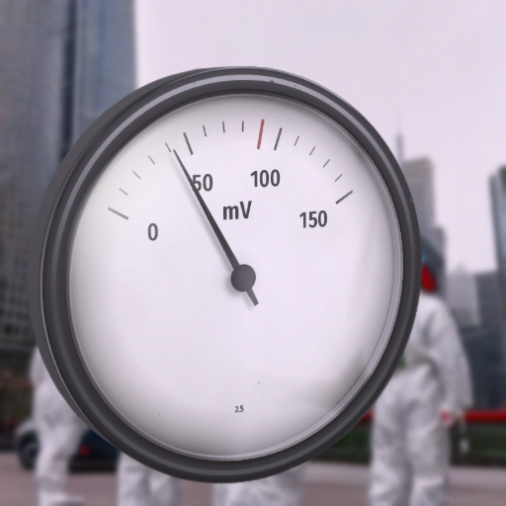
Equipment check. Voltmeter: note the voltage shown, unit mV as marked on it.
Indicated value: 40 mV
